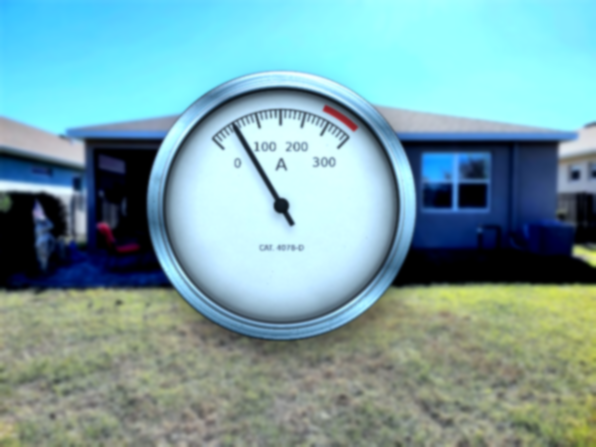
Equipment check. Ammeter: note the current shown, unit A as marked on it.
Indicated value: 50 A
